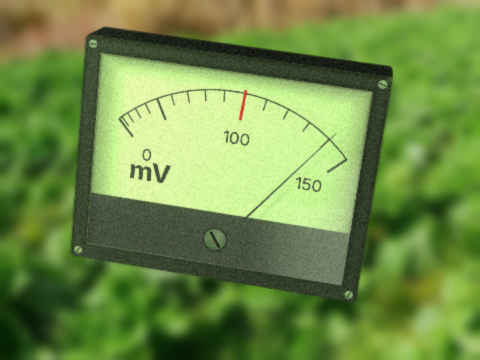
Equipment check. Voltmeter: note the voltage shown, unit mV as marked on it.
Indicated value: 140 mV
